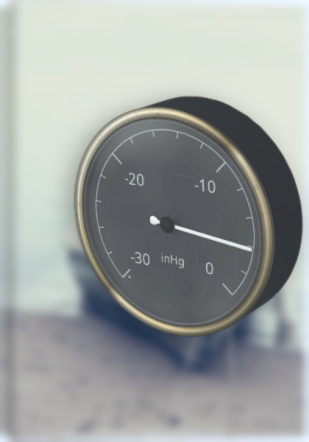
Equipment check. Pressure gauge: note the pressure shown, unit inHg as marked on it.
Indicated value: -4 inHg
